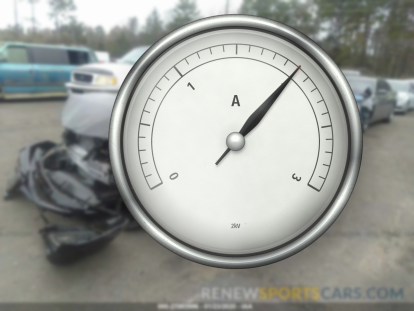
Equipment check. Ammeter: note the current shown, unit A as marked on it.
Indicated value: 2 A
